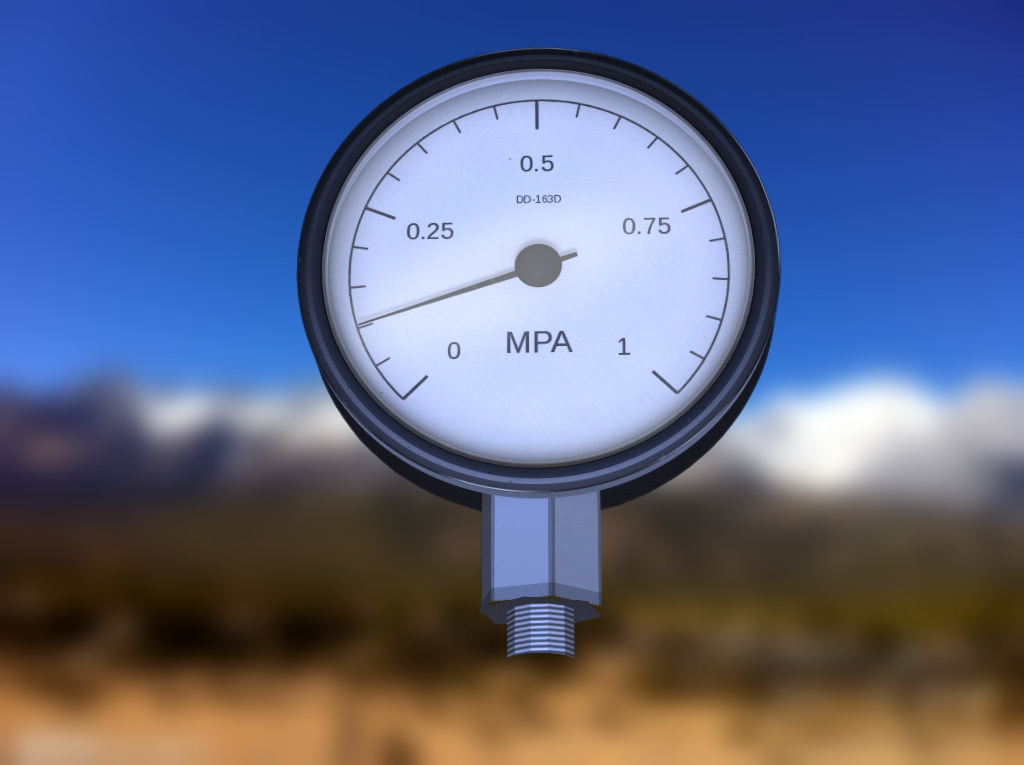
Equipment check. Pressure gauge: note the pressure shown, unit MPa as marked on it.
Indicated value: 0.1 MPa
